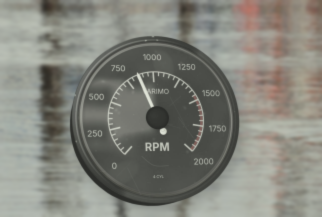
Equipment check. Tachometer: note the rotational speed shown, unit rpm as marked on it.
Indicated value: 850 rpm
